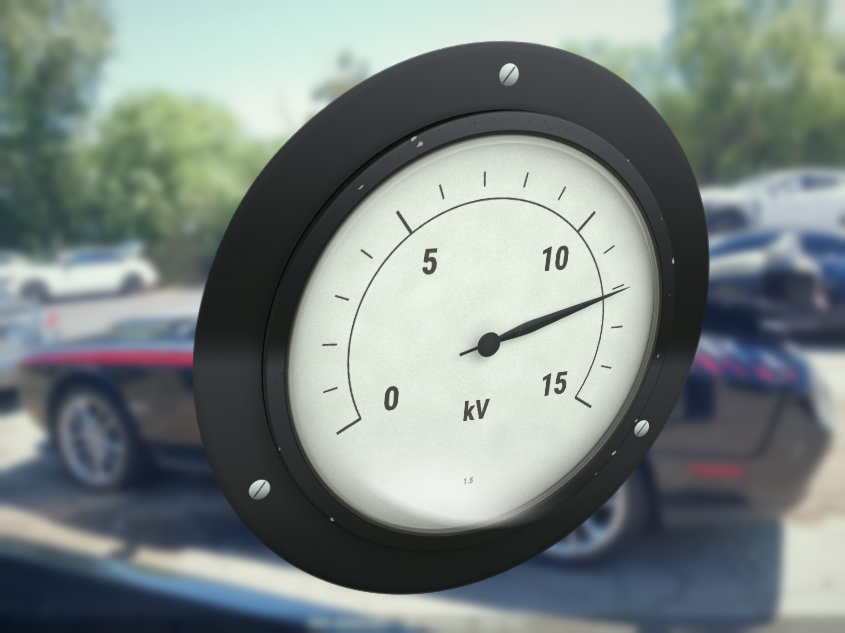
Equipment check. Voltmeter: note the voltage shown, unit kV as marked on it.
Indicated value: 12 kV
